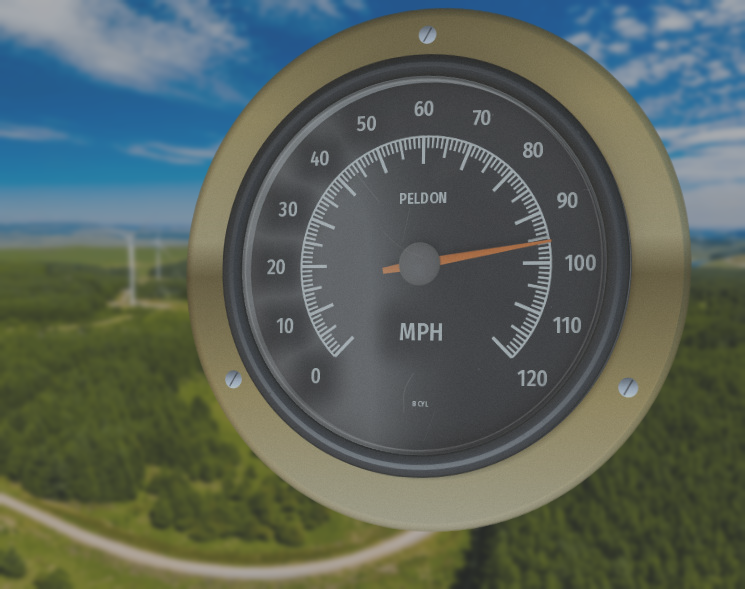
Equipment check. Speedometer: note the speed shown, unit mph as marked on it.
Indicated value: 96 mph
